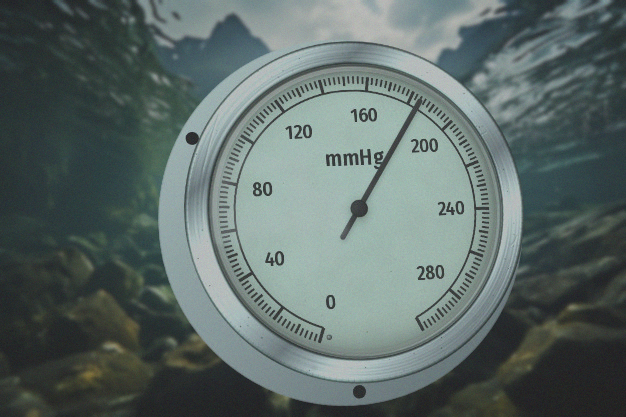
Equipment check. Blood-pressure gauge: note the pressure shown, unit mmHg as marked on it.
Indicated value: 184 mmHg
